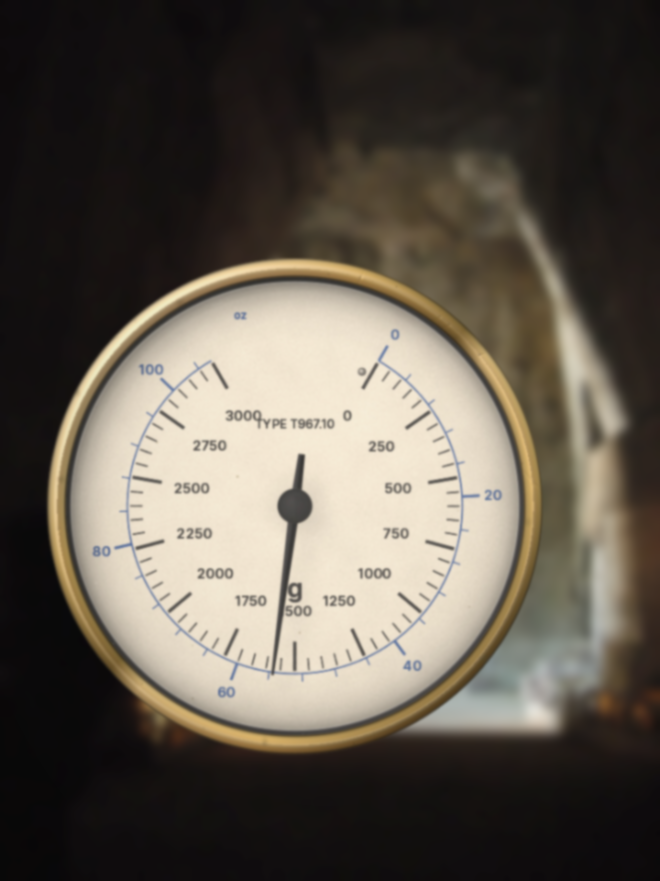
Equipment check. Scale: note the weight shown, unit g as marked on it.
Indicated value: 1575 g
